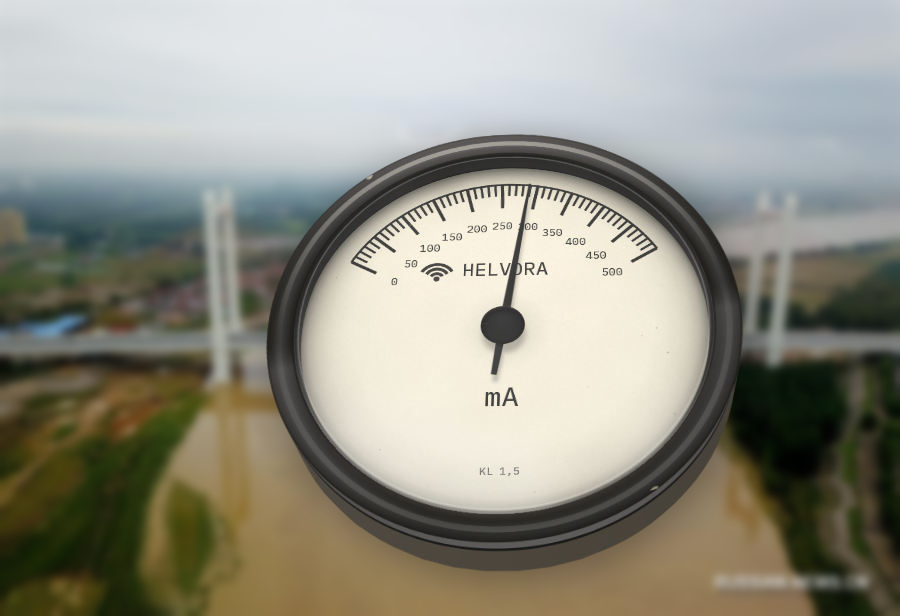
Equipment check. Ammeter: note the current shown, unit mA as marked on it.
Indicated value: 290 mA
